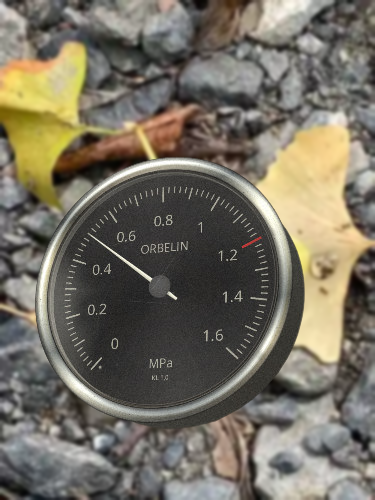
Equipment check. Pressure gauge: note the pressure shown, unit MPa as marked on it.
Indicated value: 0.5 MPa
